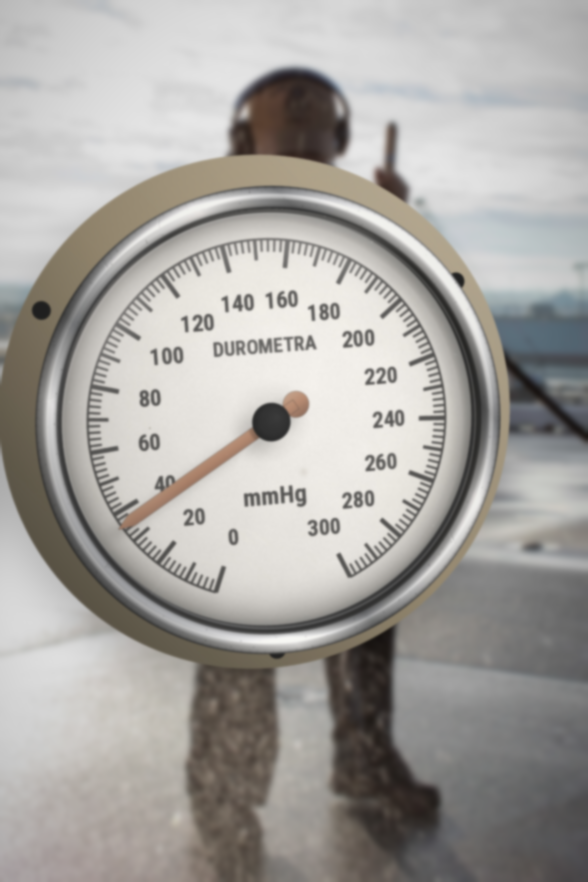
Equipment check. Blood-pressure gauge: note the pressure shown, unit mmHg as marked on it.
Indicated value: 36 mmHg
